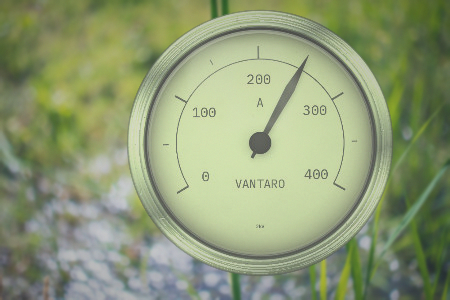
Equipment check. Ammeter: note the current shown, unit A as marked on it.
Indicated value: 250 A
